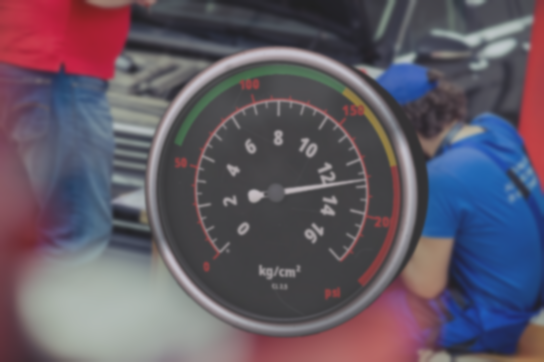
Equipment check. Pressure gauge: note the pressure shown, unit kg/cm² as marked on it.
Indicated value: 12.75 kg/cm²
